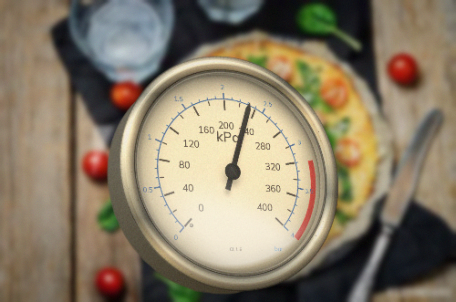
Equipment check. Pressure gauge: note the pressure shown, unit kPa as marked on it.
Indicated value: 230 kPa
